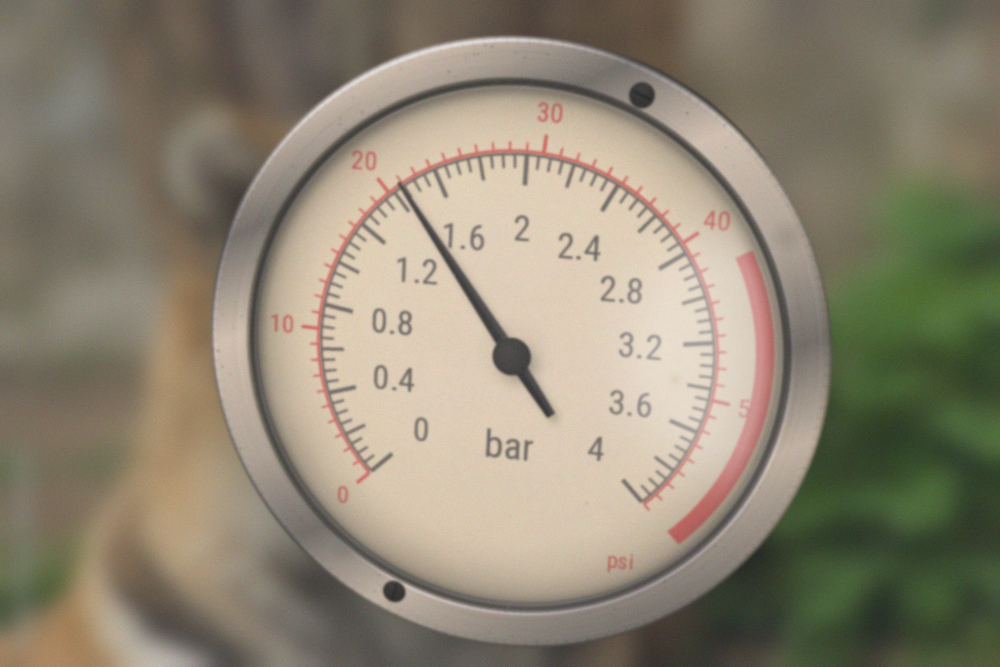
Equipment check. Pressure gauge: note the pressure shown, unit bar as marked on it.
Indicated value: 1.45 bar
